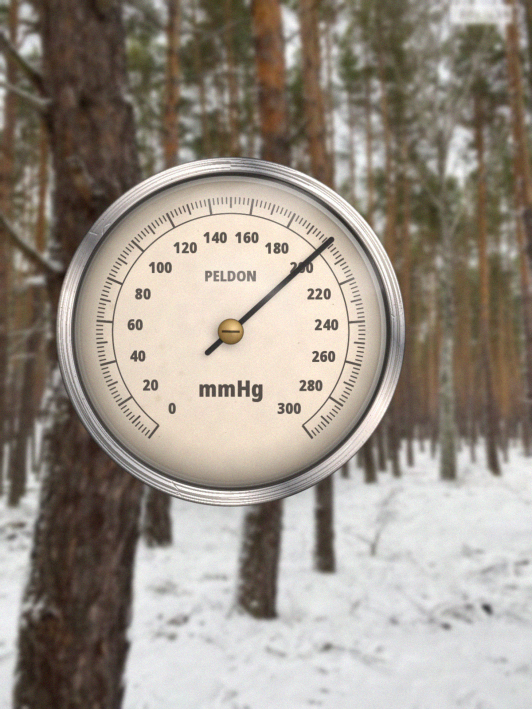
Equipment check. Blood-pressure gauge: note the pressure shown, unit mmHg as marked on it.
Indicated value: 200 mmHg
